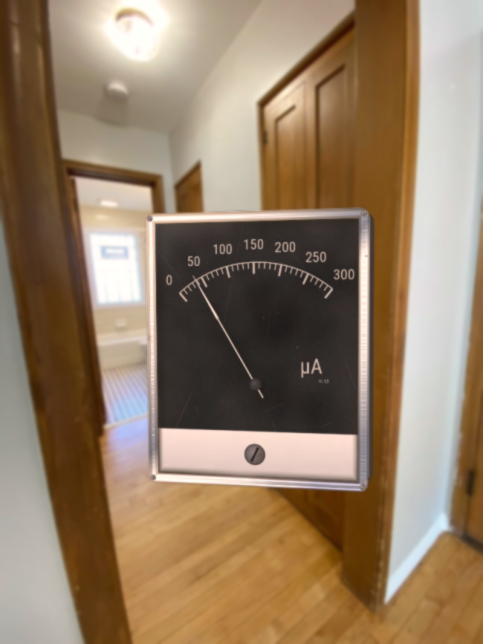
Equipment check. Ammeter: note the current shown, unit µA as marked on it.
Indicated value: 40 µA
